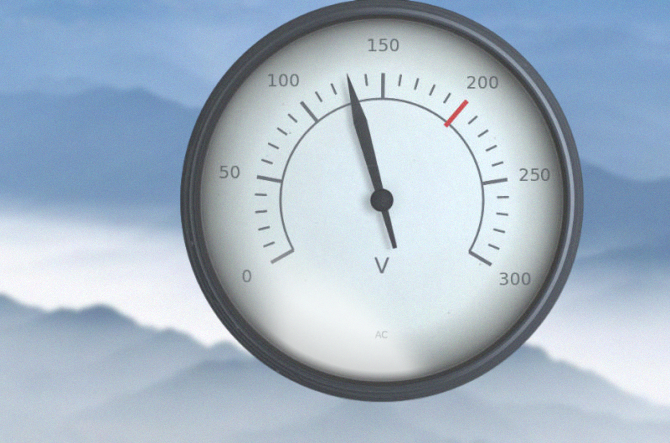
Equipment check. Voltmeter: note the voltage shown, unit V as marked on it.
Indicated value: 130 V
